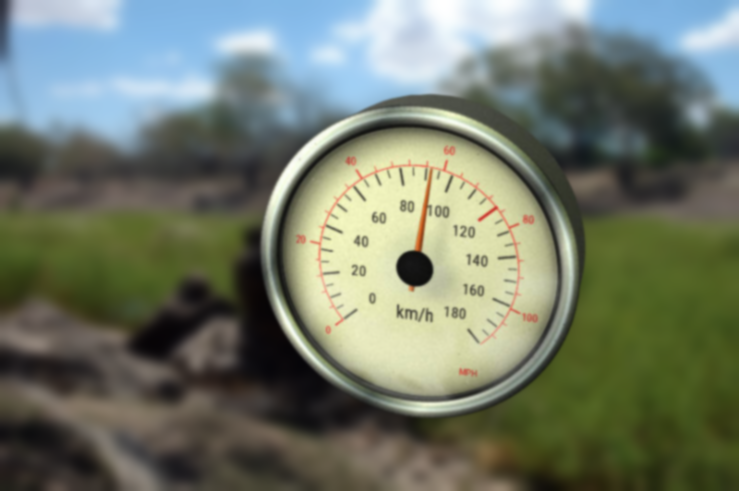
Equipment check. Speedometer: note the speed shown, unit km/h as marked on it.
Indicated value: 92.5 km/h
